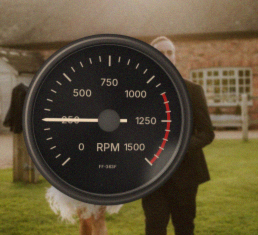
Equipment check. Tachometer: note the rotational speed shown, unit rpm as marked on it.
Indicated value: 250 rpm
